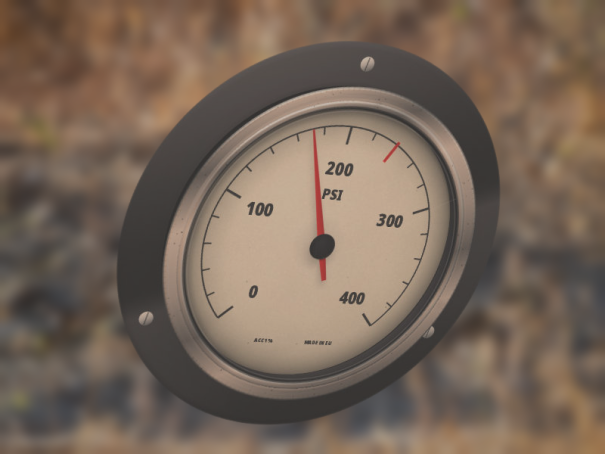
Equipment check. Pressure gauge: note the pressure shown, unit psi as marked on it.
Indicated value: 170 psi
